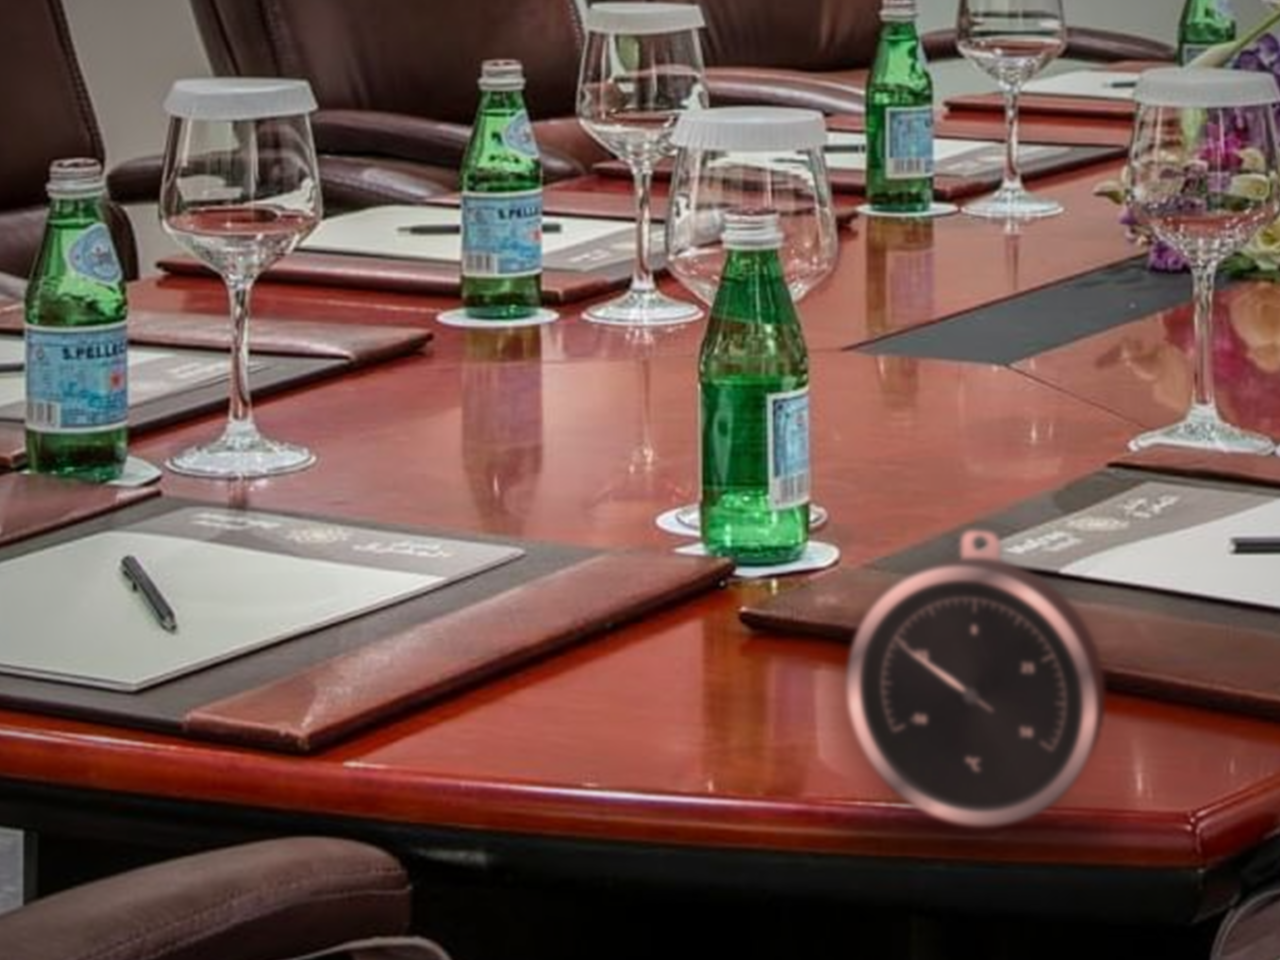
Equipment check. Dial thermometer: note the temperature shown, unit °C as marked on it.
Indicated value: -25 °C
